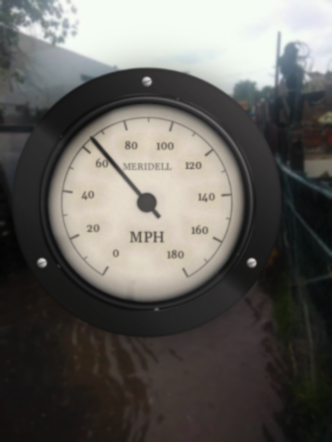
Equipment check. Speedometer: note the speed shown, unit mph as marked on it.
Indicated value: 65 mph
